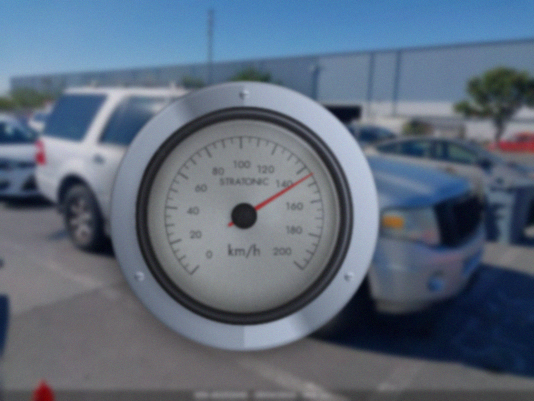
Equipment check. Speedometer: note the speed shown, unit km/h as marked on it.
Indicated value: 145 km/h
